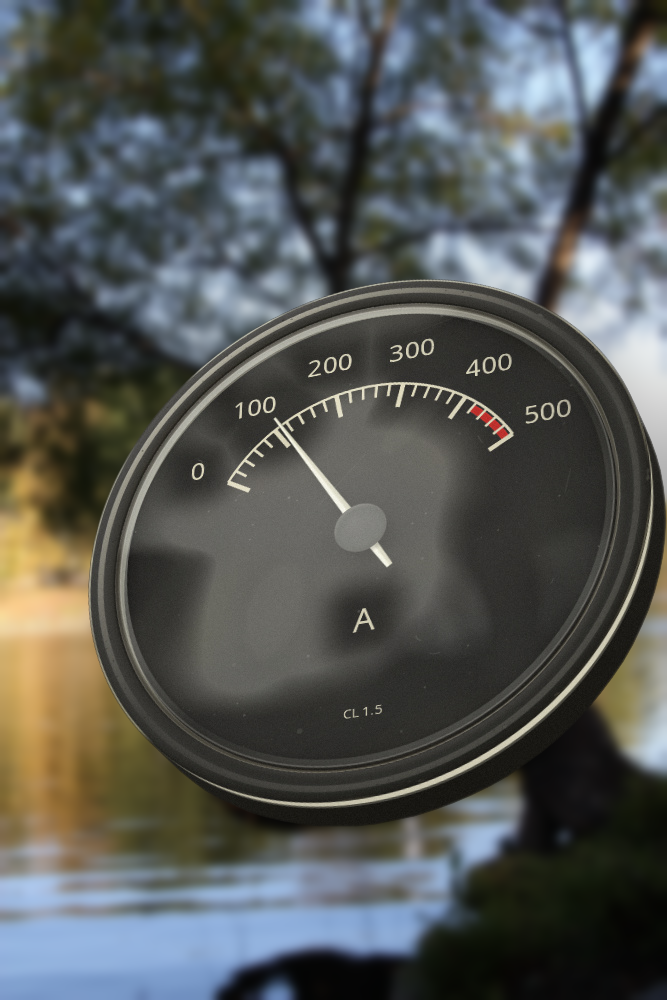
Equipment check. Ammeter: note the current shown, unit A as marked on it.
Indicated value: 110 A
